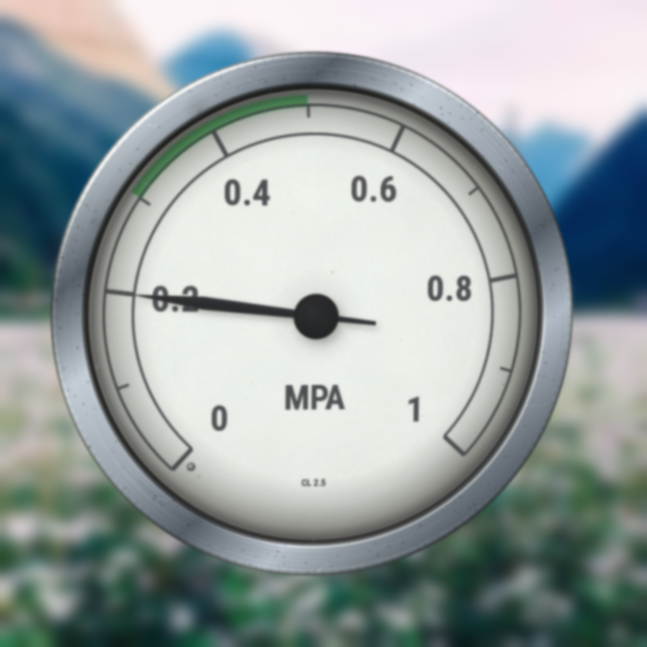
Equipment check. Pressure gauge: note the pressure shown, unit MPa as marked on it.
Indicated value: 0.2 MPa
